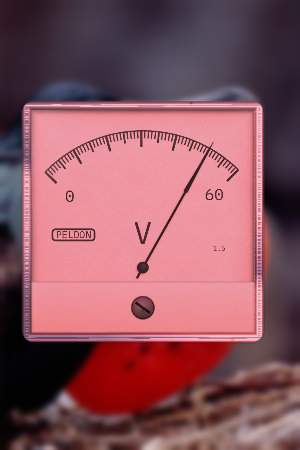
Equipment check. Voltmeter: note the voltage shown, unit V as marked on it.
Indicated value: 50 V
